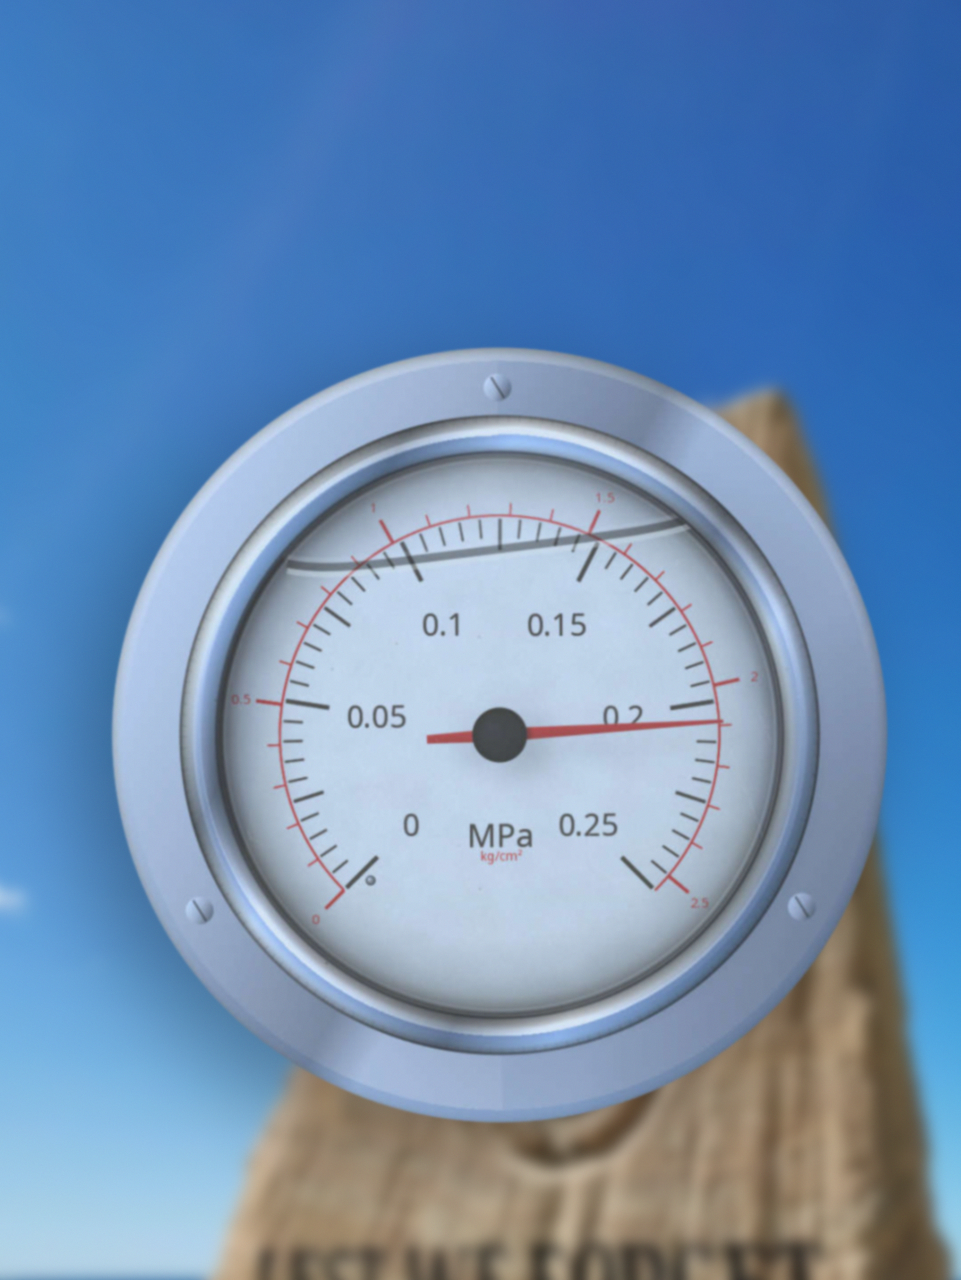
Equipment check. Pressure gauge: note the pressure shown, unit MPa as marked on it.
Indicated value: 0.205 MPa
